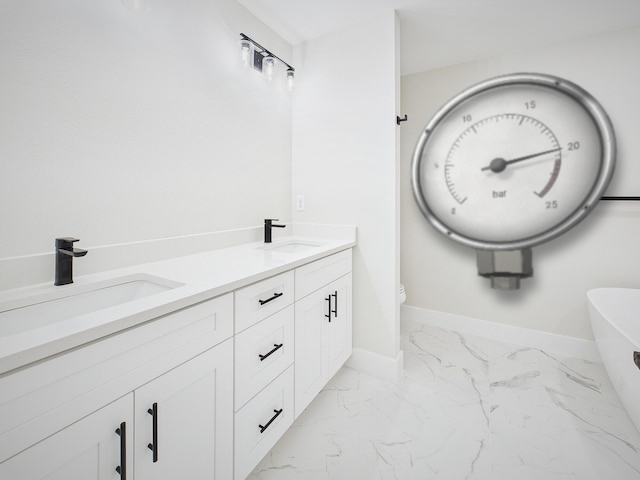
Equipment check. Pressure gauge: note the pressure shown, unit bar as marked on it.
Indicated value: 20 bar
